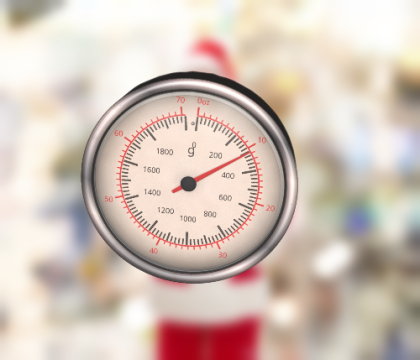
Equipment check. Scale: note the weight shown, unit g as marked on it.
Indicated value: 300 g
